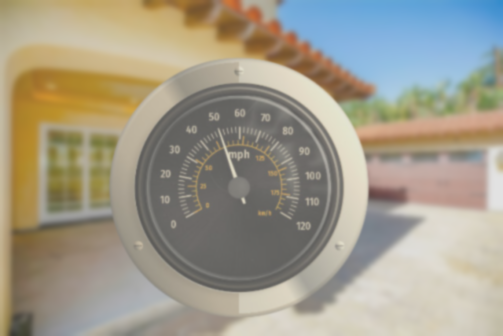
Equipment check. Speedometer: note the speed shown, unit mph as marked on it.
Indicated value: 50 mph
